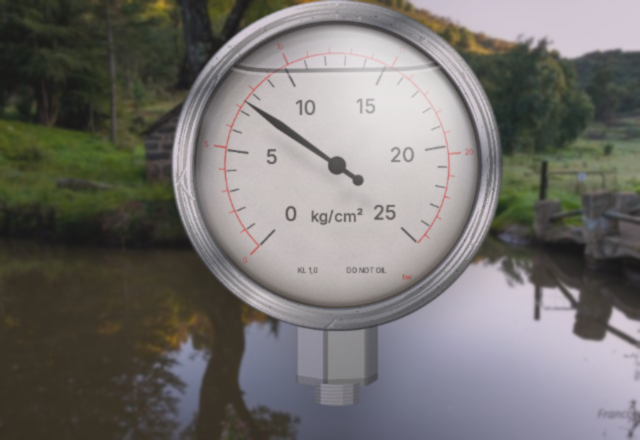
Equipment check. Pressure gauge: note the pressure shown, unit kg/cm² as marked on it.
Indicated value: 7.5 kg/cm²
